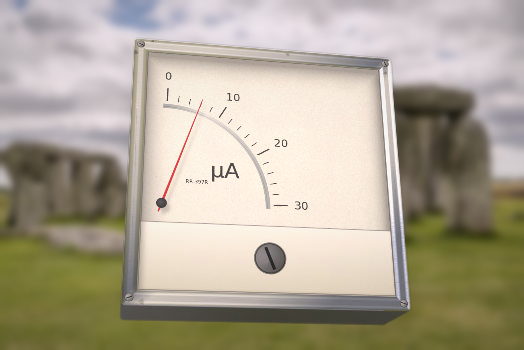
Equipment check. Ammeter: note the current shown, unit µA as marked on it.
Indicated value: 6 µA
